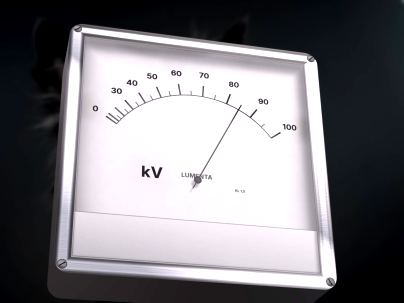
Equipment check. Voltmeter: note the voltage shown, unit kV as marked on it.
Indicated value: 85 kV
